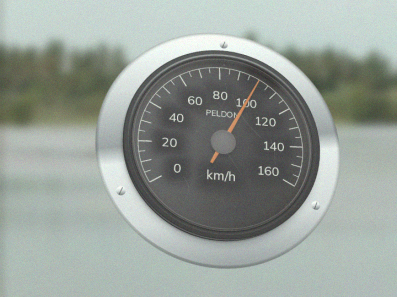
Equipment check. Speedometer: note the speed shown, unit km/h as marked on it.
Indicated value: 100 km/h
